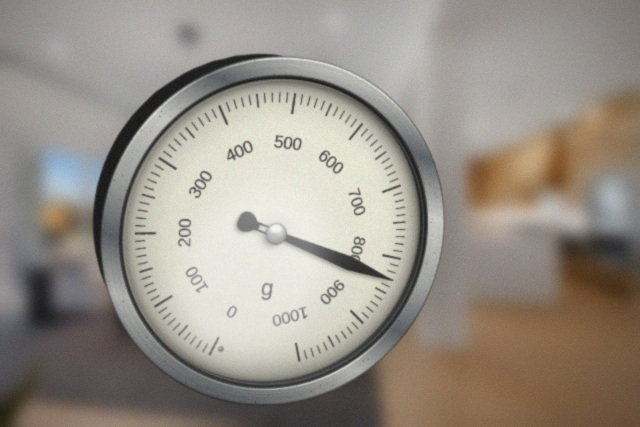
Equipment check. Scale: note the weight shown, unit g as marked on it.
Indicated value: 830 g
